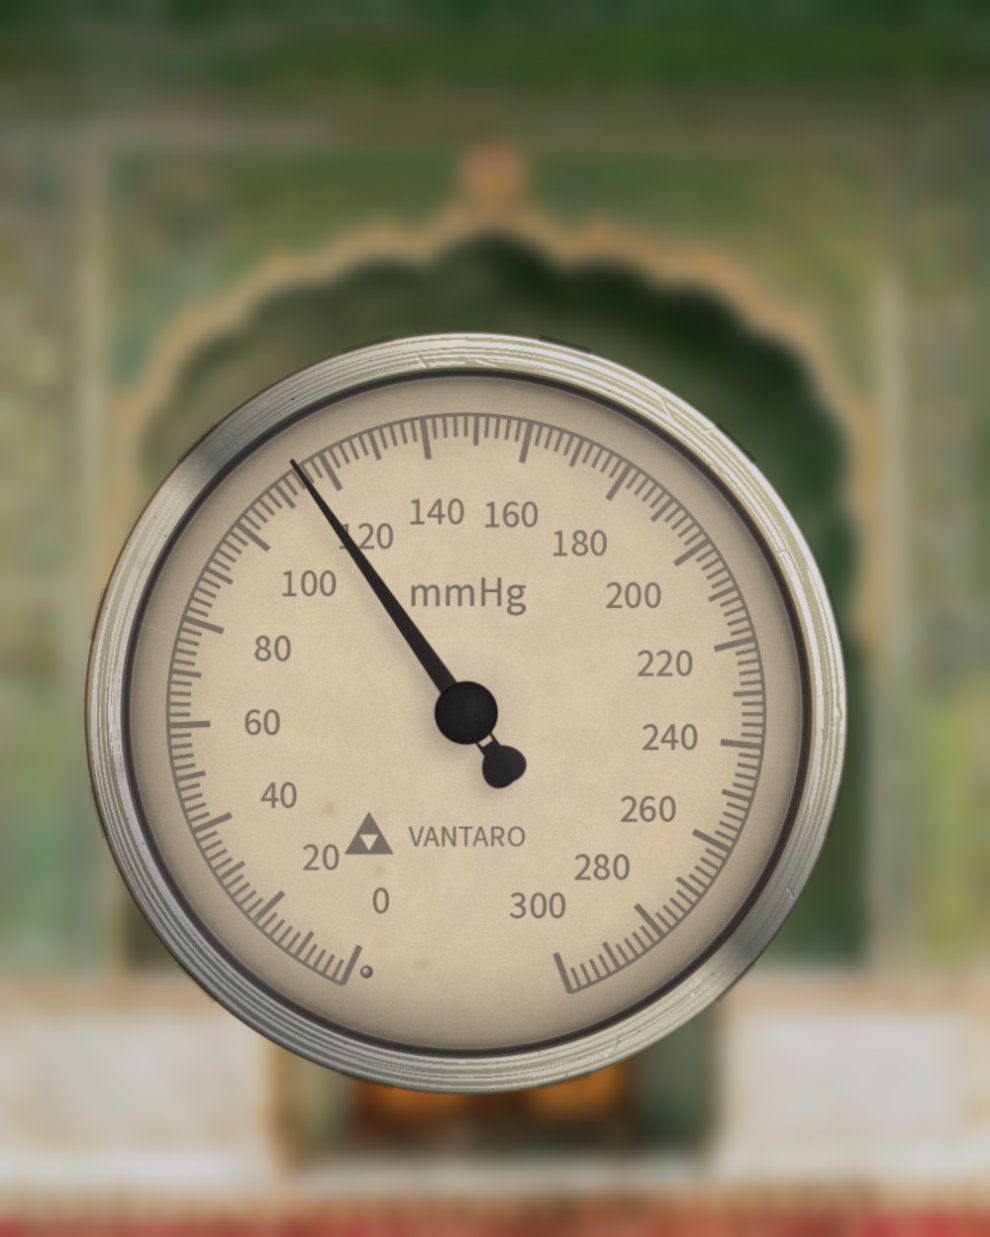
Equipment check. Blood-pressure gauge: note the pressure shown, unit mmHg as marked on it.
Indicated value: 115 mmHg
